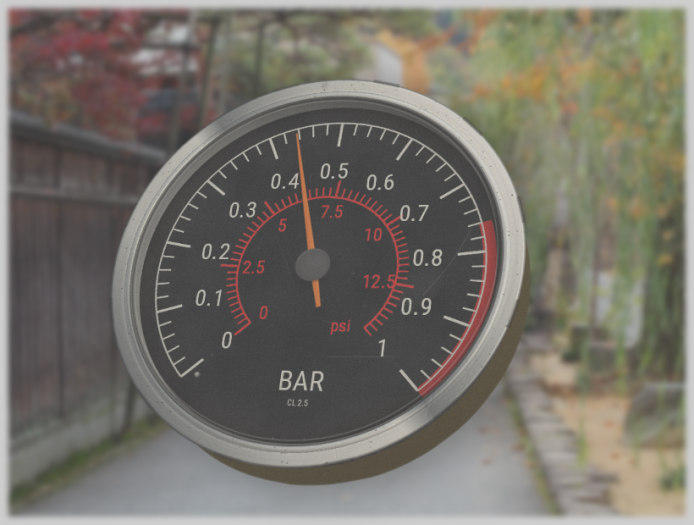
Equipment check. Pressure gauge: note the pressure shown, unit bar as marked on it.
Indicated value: 0.44 bar
